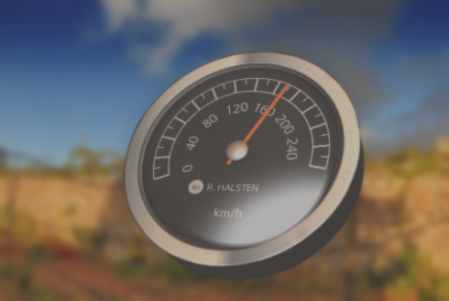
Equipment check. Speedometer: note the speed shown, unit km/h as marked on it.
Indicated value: 170 km/h
